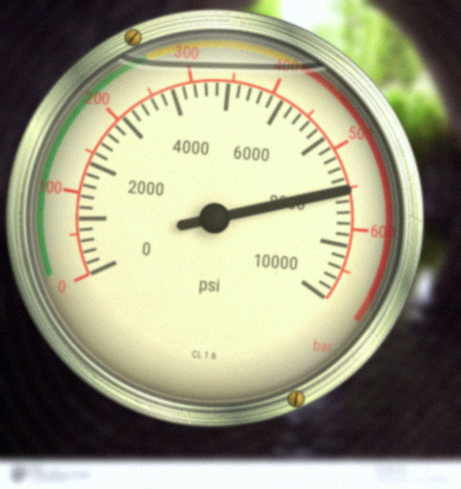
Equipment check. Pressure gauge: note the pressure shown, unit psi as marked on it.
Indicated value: 8000 psi
